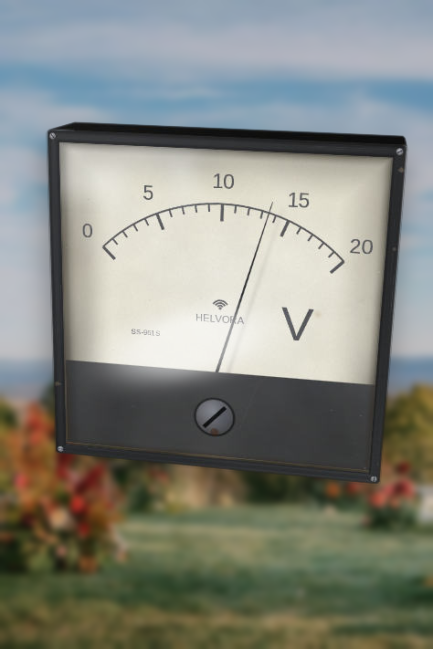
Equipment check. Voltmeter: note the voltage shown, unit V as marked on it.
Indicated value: 13.5 V
